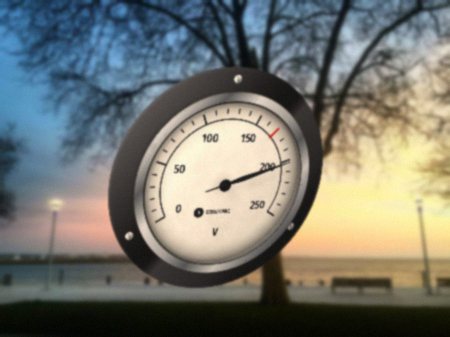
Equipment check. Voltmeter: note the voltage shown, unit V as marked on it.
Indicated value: 200 V
